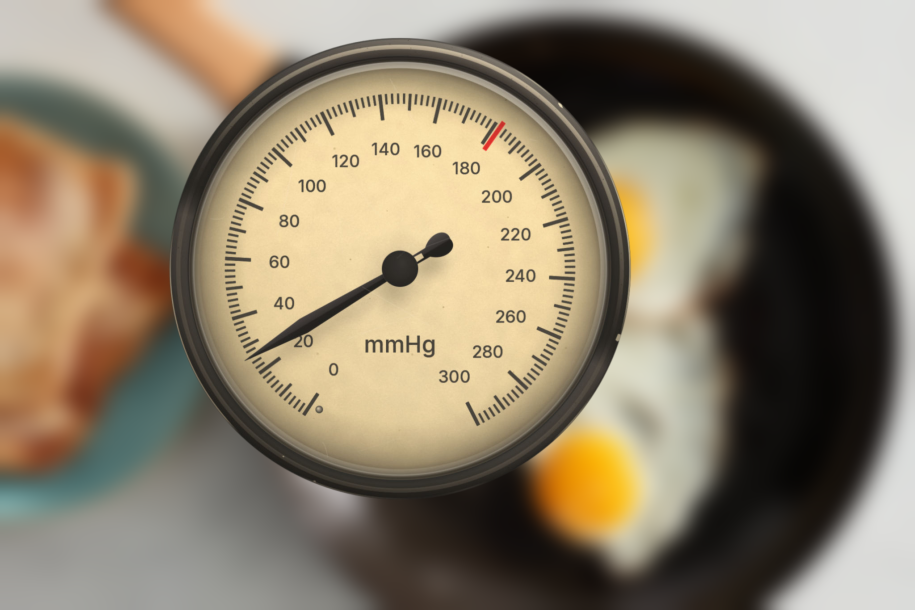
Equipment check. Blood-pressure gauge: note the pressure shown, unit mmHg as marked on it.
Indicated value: 26 mmHg
